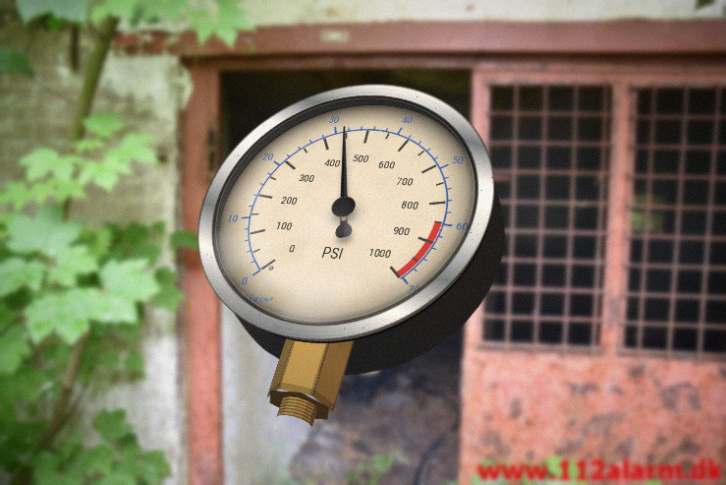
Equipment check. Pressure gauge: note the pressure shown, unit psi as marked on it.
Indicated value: 450 psi
